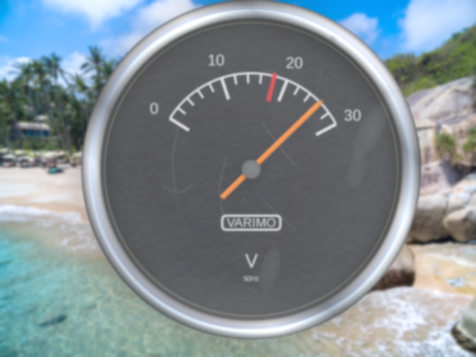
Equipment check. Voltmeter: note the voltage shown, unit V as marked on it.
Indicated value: 26 V
